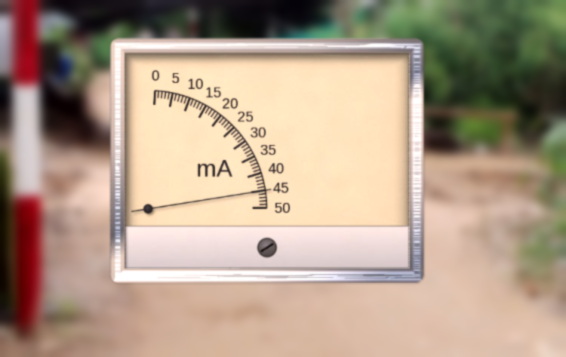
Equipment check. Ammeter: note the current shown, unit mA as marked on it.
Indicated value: 45 mA
